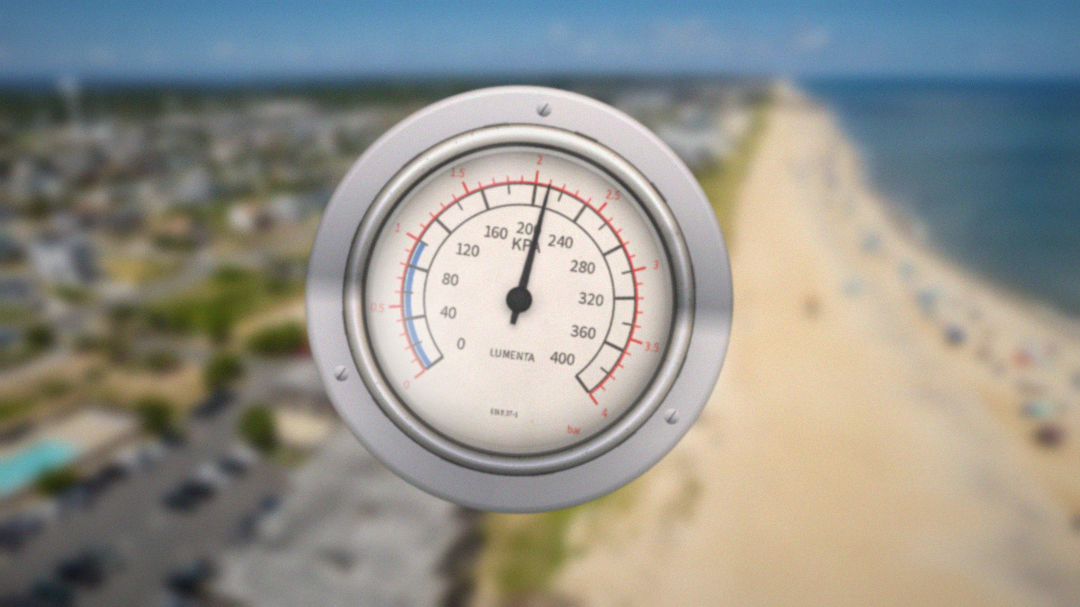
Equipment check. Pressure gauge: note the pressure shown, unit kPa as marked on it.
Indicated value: 210 kPa
